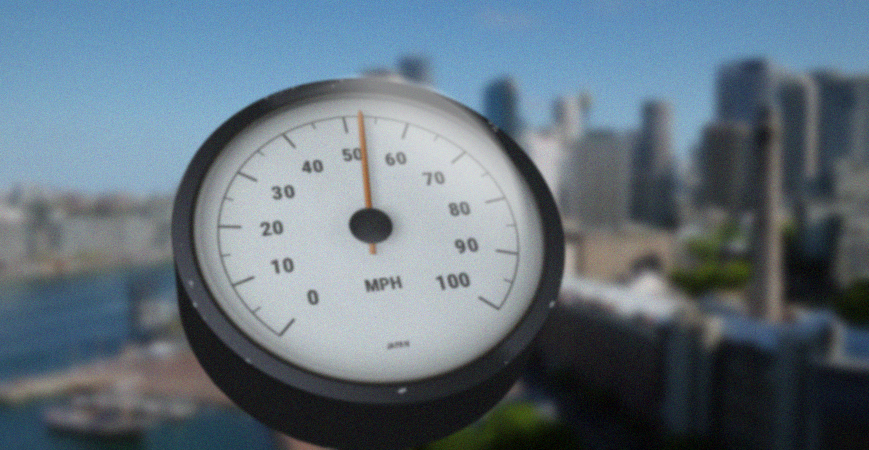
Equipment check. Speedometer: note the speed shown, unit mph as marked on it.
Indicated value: 52.5 mph
